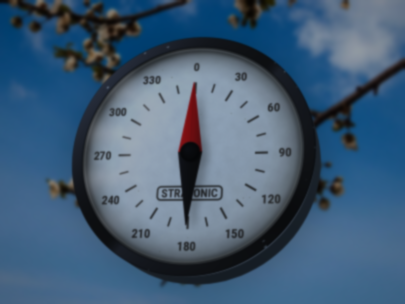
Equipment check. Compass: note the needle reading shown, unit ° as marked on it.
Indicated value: 0 °
